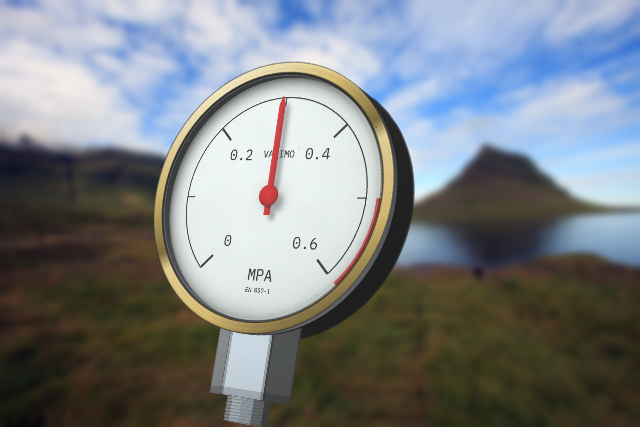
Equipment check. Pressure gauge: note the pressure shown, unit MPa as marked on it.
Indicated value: 0.3 MPa
